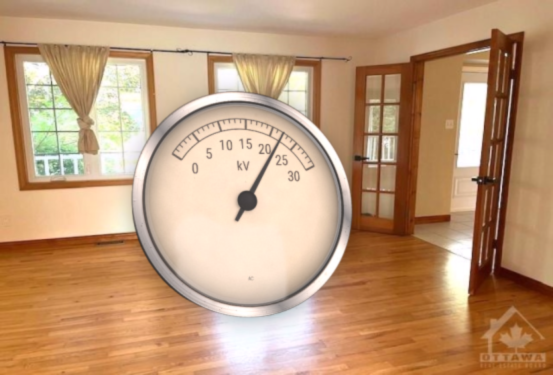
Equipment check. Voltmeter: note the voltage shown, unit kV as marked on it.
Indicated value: 22 kV
